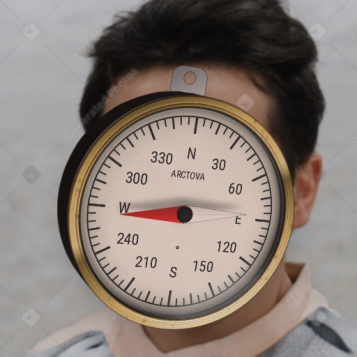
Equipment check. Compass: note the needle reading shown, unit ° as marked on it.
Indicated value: 265 °
